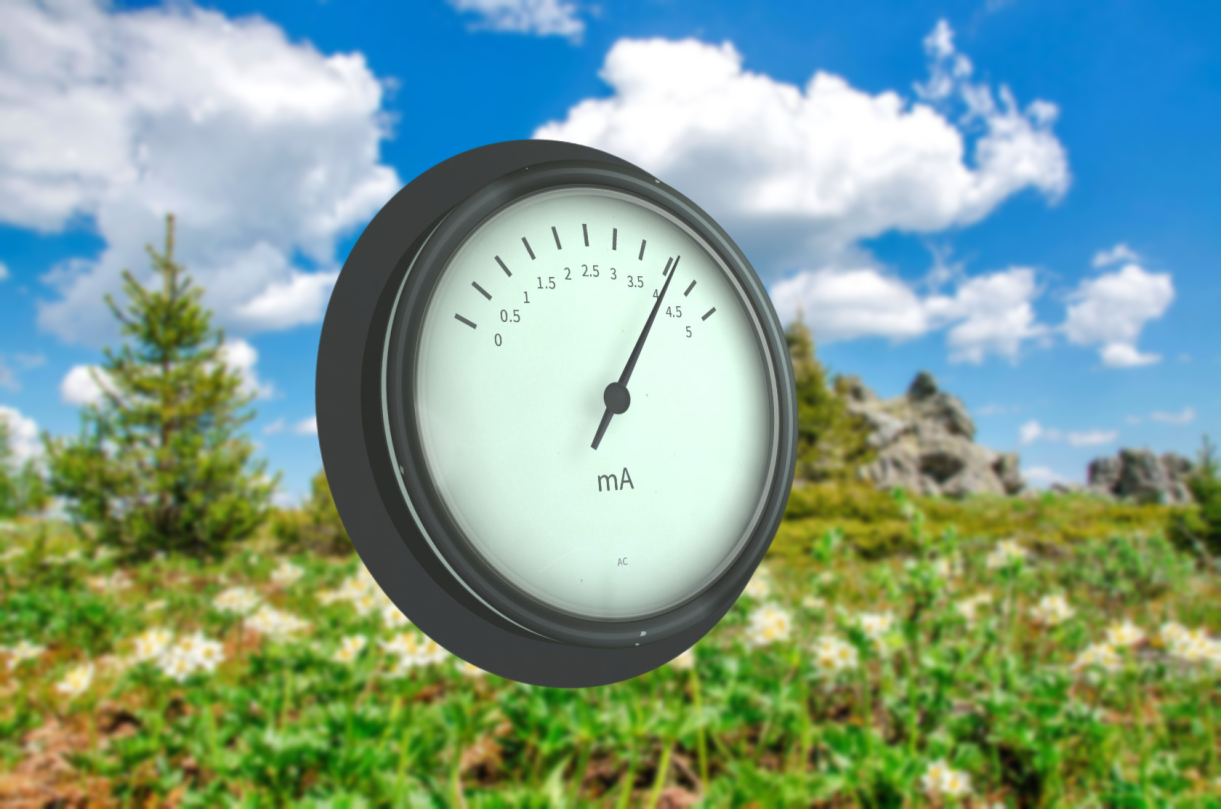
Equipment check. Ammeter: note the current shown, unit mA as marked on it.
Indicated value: 4 mA
